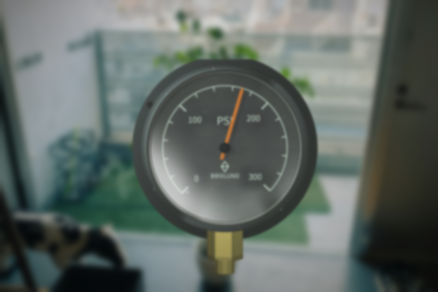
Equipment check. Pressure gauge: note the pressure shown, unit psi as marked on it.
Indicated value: 170 psi
